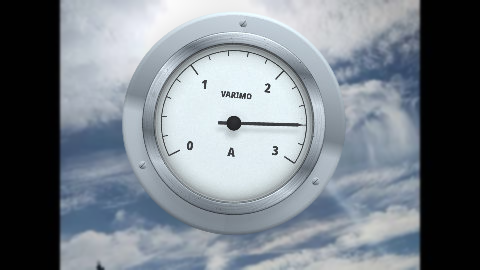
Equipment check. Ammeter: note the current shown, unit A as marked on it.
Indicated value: 2.6 A
